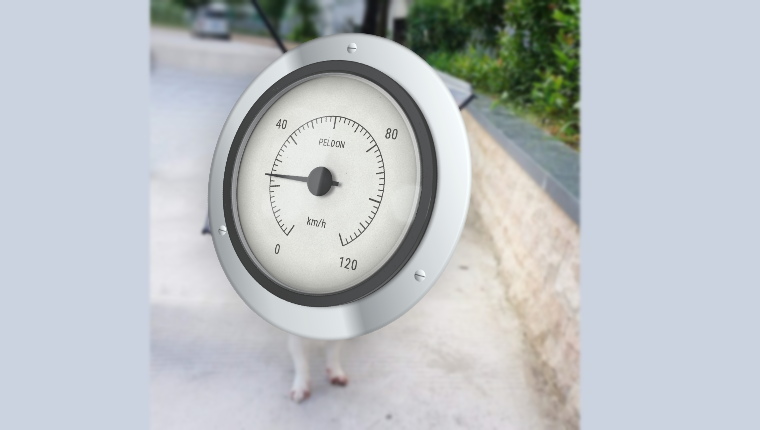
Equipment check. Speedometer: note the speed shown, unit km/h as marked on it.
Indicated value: 24 km/h
